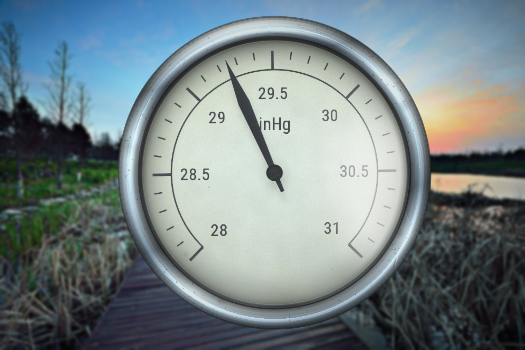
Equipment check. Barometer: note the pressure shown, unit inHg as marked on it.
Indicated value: 29.25 inHg
